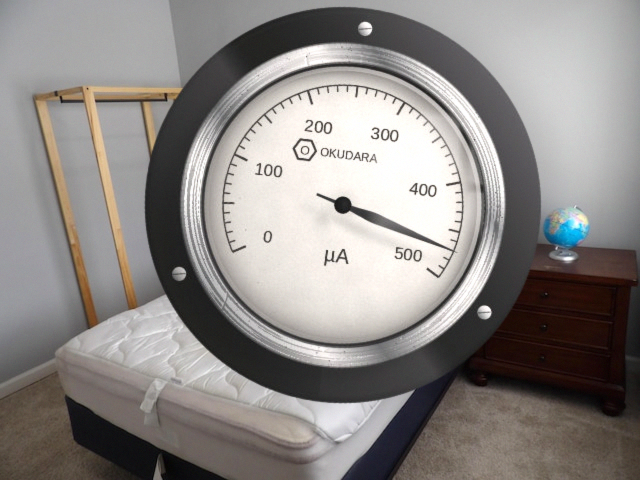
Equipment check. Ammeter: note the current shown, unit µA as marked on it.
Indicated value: 470 µA
